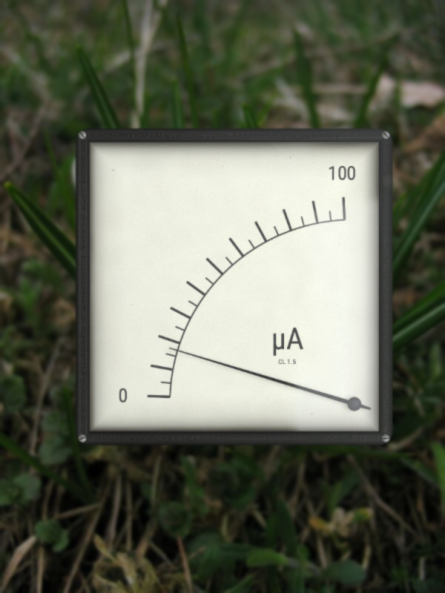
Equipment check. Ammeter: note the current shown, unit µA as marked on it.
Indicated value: 17.5 µA
